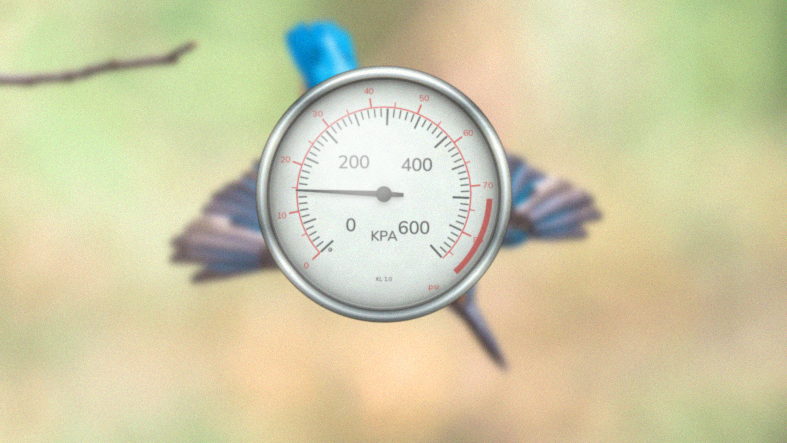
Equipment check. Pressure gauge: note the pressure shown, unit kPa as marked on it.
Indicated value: 100 kPa
